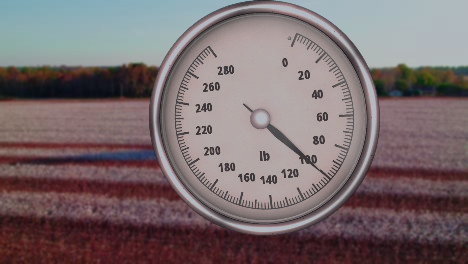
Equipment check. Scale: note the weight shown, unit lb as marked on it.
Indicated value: 100 lb
